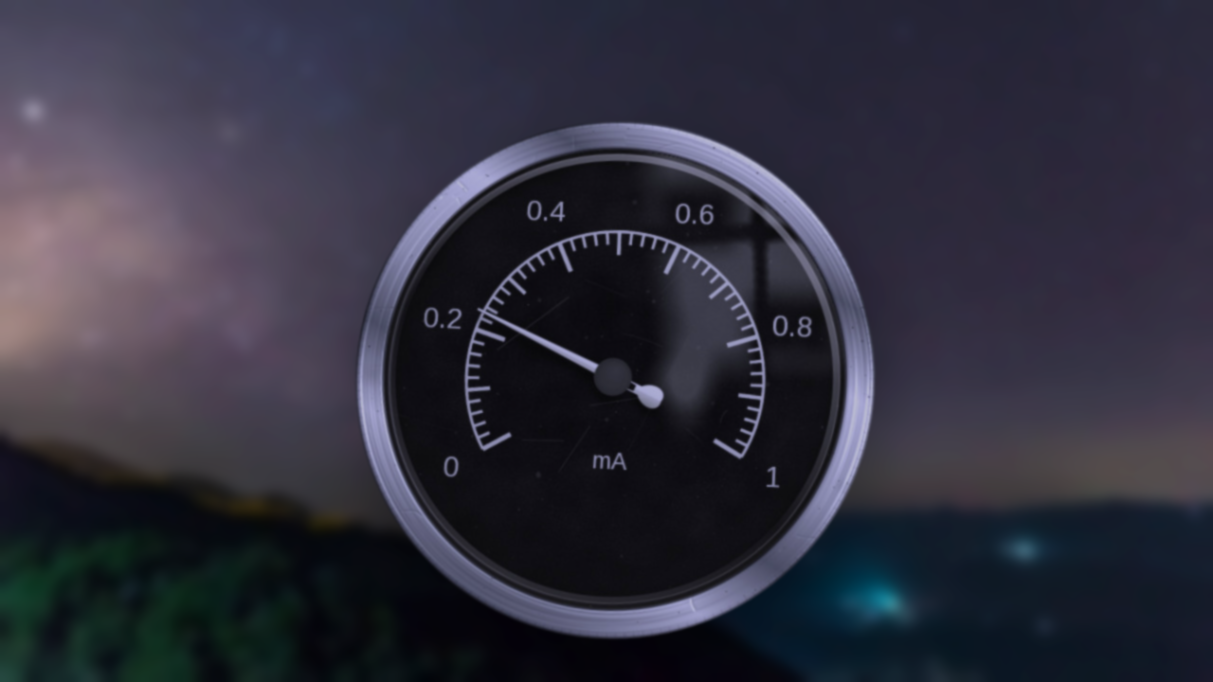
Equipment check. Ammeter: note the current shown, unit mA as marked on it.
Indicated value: 0.23 mA
